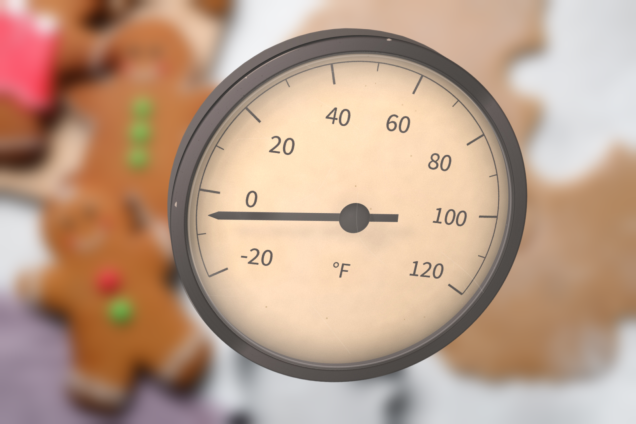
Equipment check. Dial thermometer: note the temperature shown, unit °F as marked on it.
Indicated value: -5 °F
